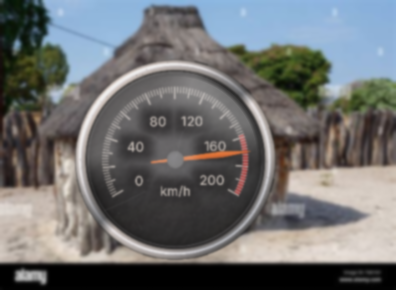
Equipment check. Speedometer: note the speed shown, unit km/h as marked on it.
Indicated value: 170 km/h
